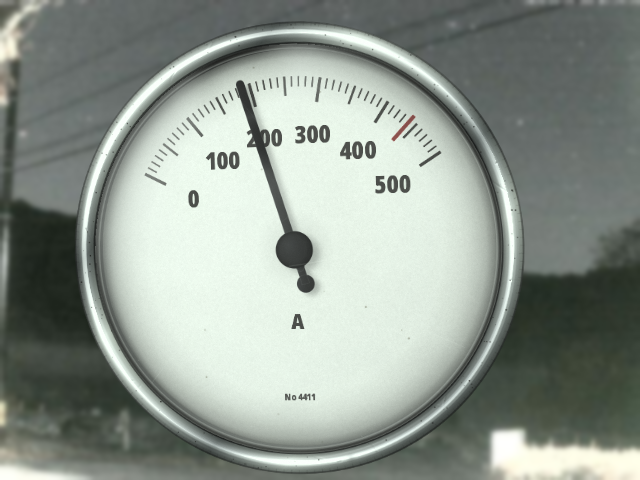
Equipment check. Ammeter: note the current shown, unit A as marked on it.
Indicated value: 190 A
